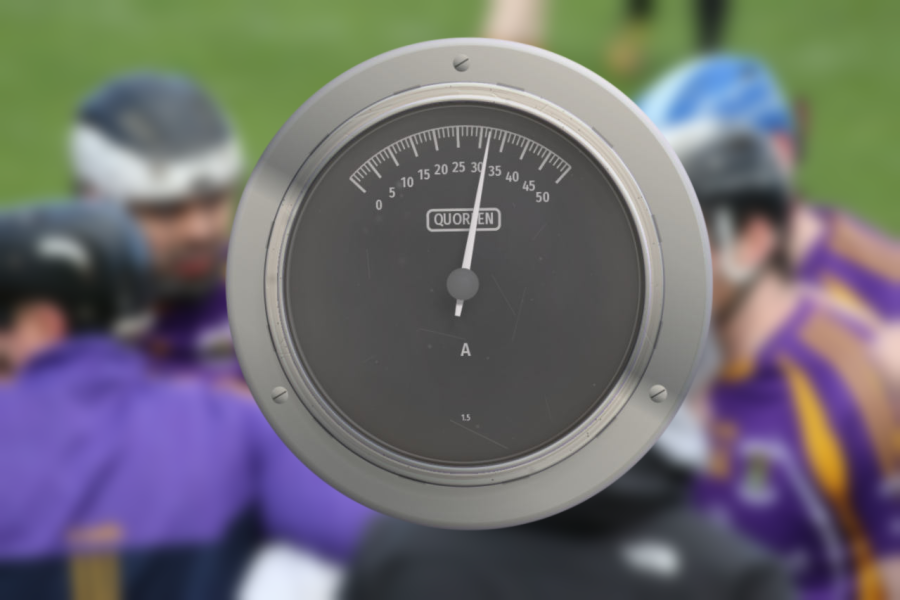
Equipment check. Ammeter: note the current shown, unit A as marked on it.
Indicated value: 32 A
